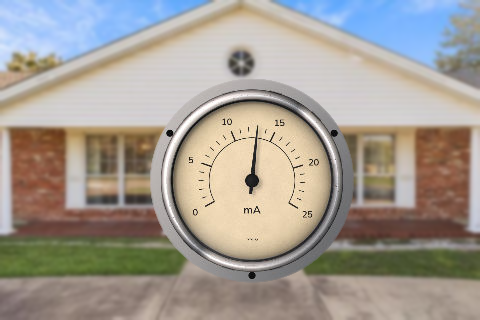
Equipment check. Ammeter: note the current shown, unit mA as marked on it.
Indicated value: 13 mA
